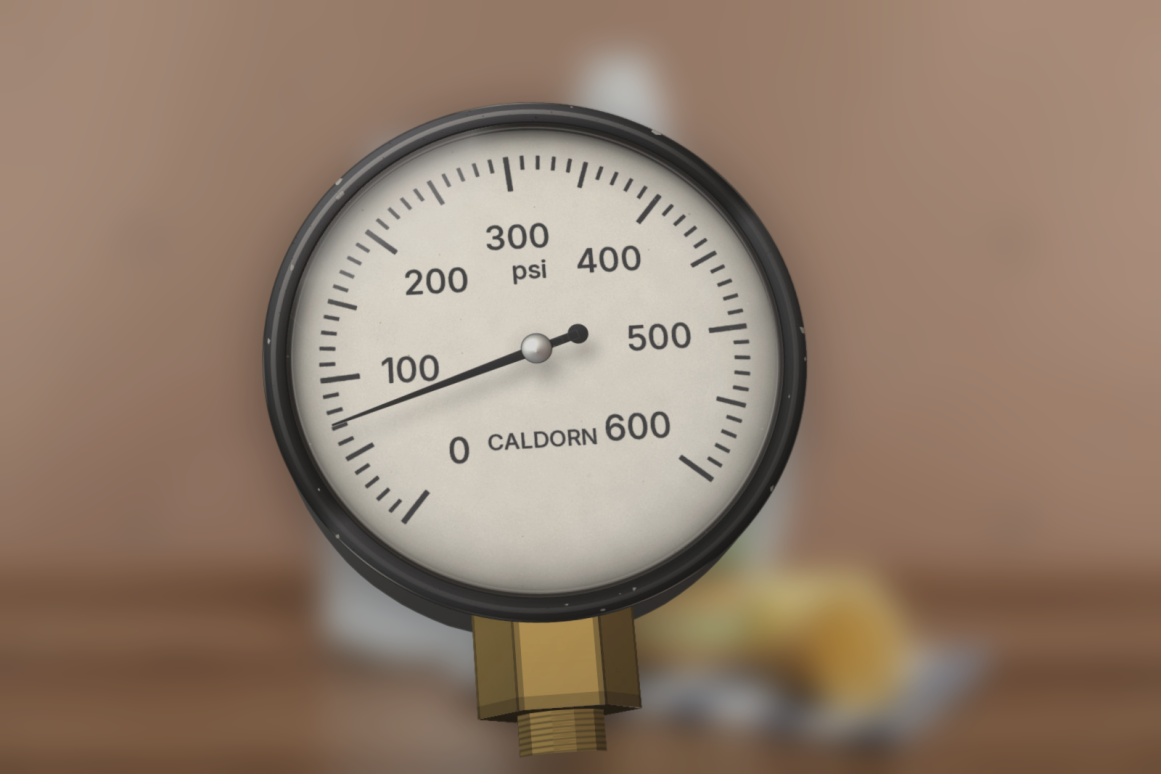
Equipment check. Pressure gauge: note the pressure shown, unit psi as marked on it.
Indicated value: 70 psi
